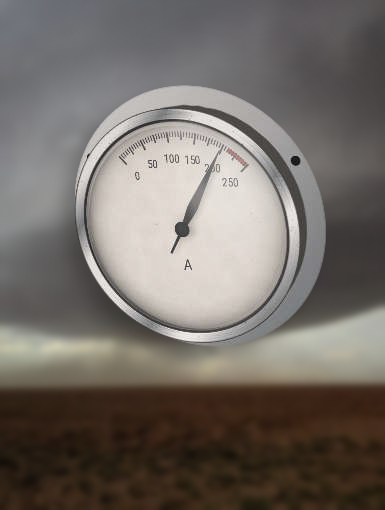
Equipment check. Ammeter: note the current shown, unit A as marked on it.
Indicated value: 200 A
